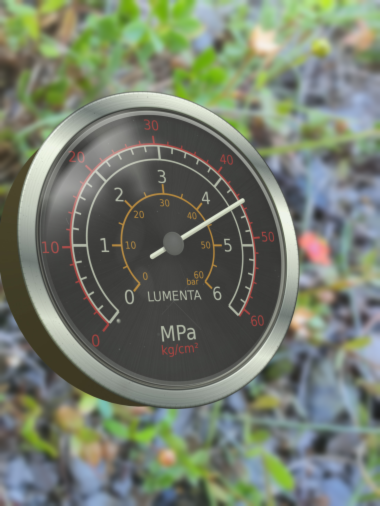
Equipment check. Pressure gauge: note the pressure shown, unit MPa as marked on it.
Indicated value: 4.4 MPa
